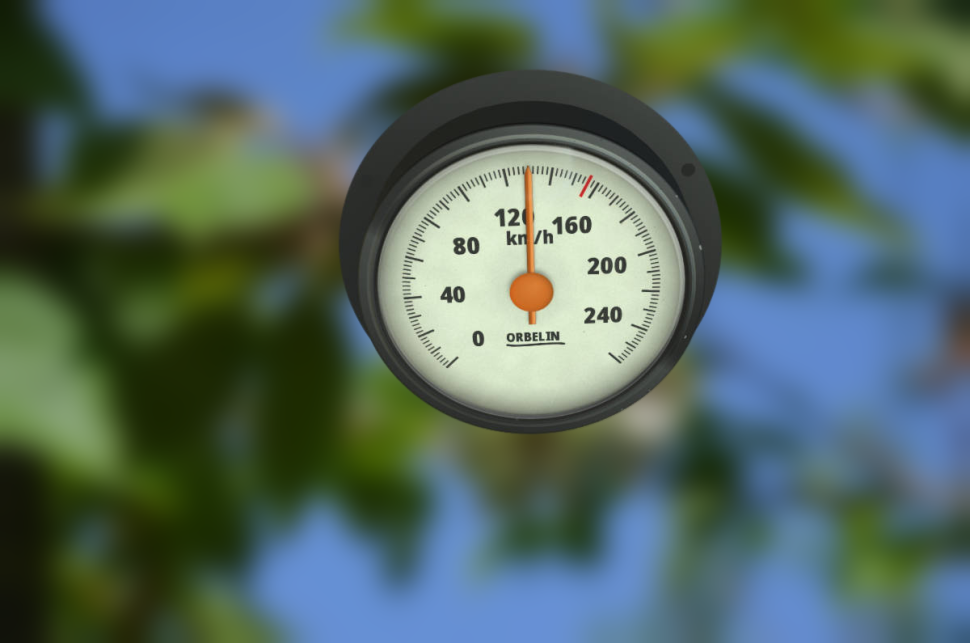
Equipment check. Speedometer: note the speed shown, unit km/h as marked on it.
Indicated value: 130 km/h
